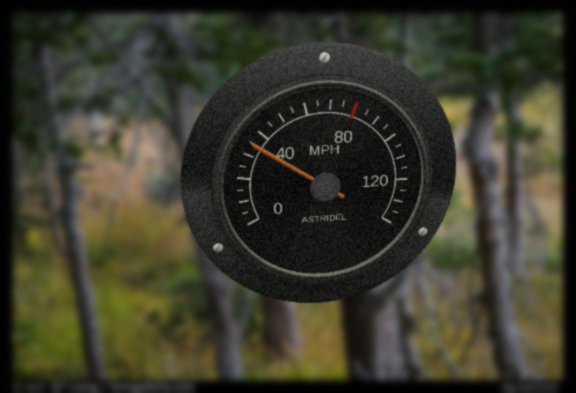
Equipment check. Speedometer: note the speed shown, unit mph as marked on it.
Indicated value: 35 mph
